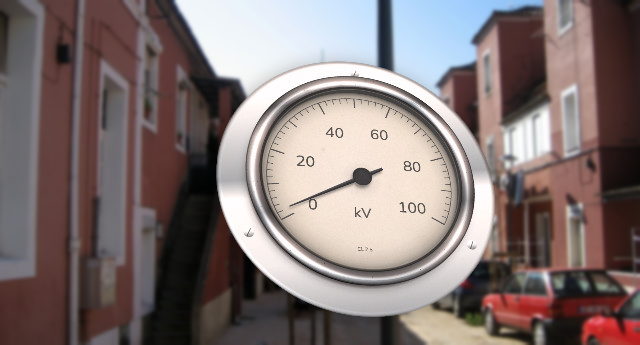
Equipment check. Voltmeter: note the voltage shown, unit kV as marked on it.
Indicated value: 2 kV
